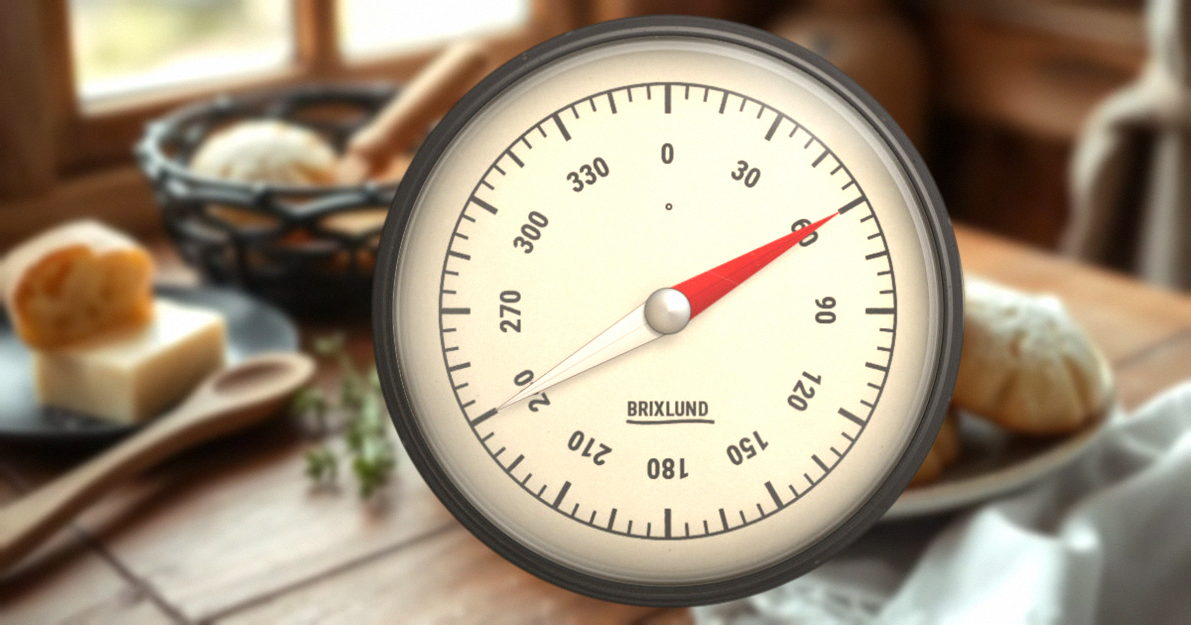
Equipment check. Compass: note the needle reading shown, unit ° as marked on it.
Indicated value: 60 °
